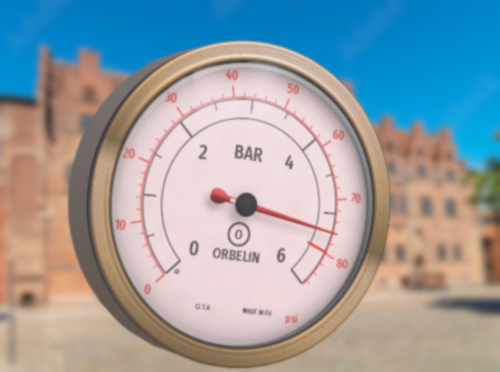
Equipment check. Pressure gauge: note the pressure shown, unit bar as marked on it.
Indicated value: 5.25 bar
